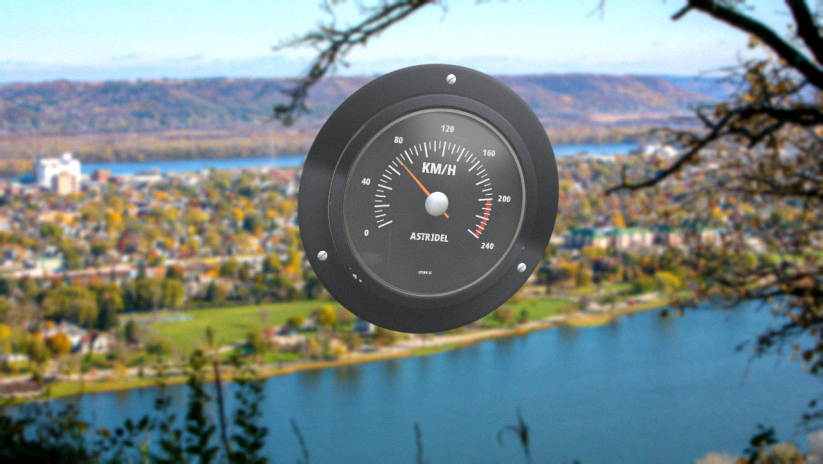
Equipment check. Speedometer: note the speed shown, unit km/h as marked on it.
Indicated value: 70 km/h
